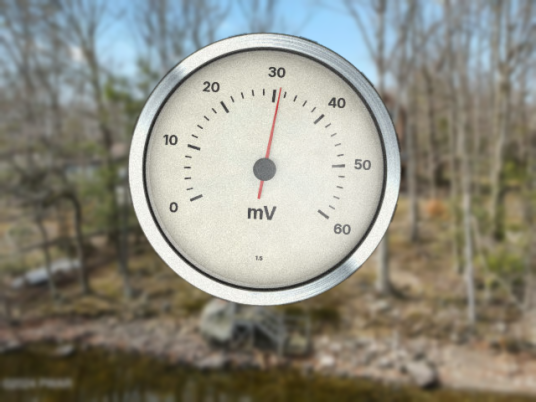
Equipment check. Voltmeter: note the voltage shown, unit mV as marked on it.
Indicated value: 31 mV
